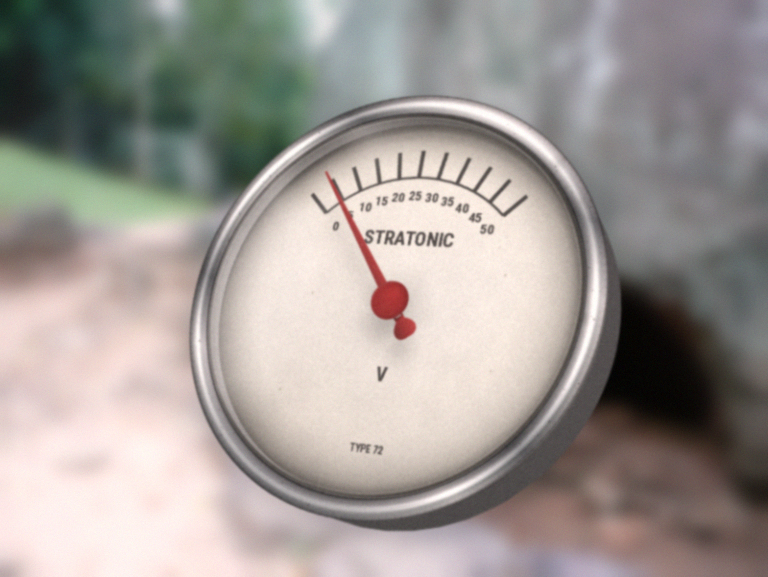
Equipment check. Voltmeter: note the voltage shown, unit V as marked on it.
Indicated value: 5 V
